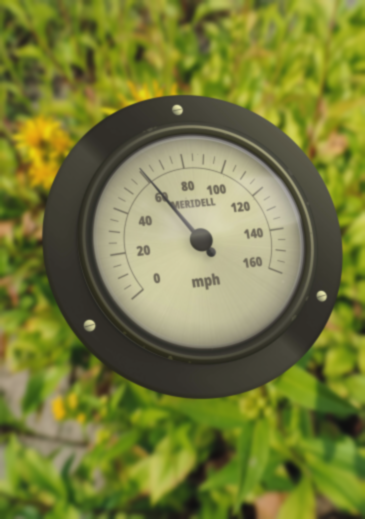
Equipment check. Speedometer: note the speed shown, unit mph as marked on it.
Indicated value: 60 mph
